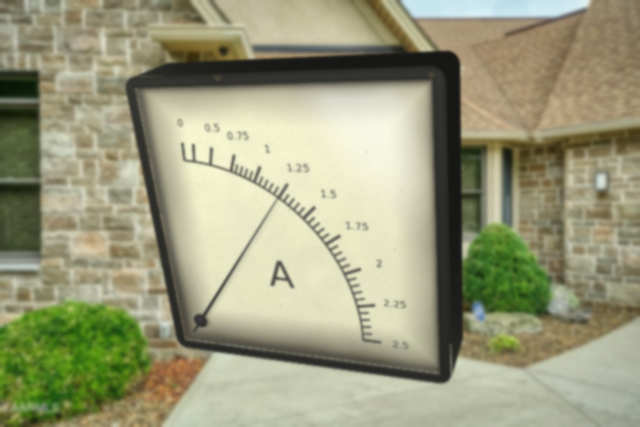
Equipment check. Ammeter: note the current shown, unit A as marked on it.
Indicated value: 1.25 A
